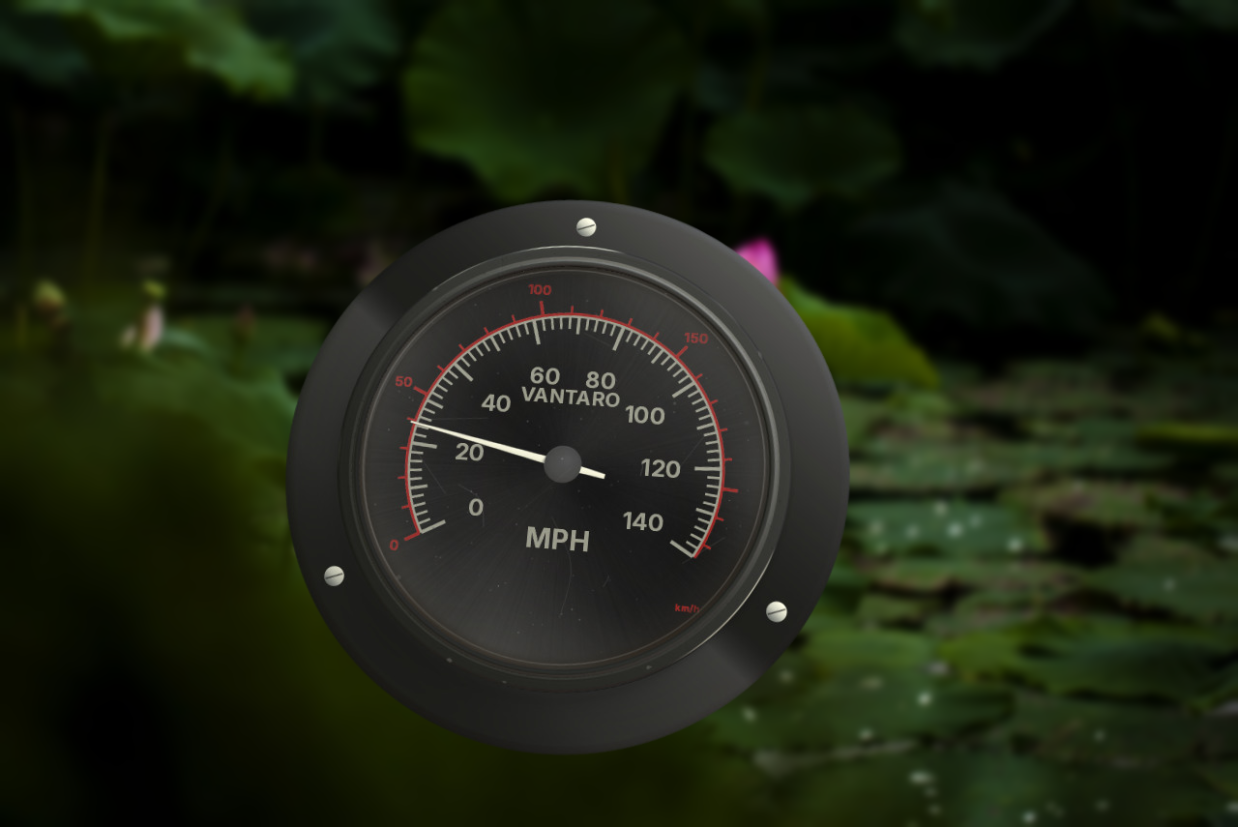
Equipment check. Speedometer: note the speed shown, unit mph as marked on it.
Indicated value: 24 mph
